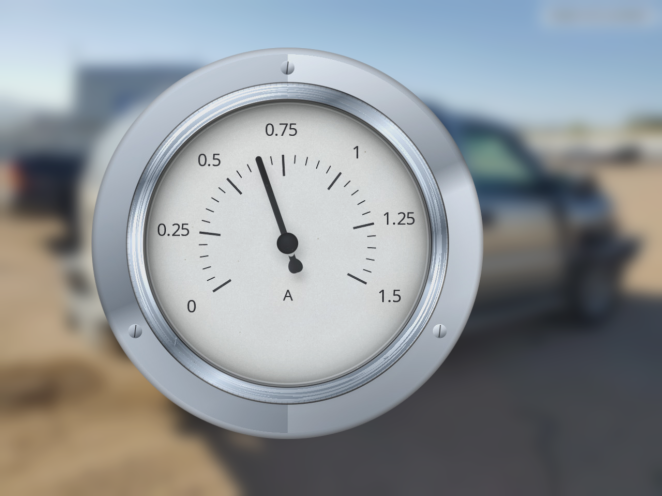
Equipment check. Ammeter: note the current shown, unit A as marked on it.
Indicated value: 0.65 A
